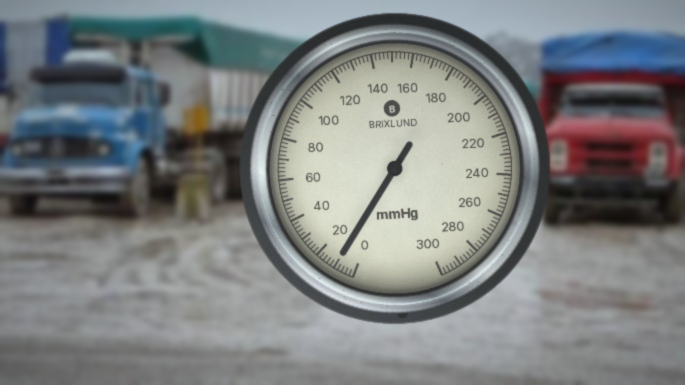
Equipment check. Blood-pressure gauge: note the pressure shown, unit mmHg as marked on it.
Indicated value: 10 mmHg
